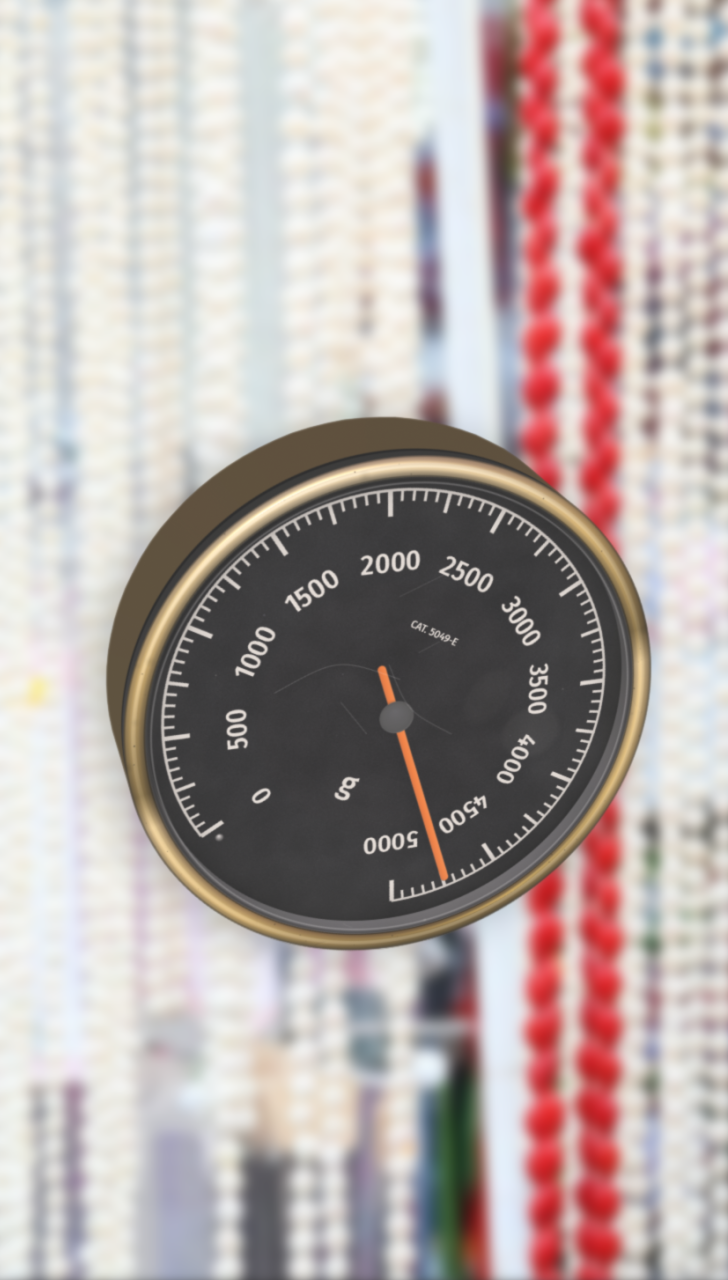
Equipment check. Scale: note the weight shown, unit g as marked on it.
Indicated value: 4750 g
